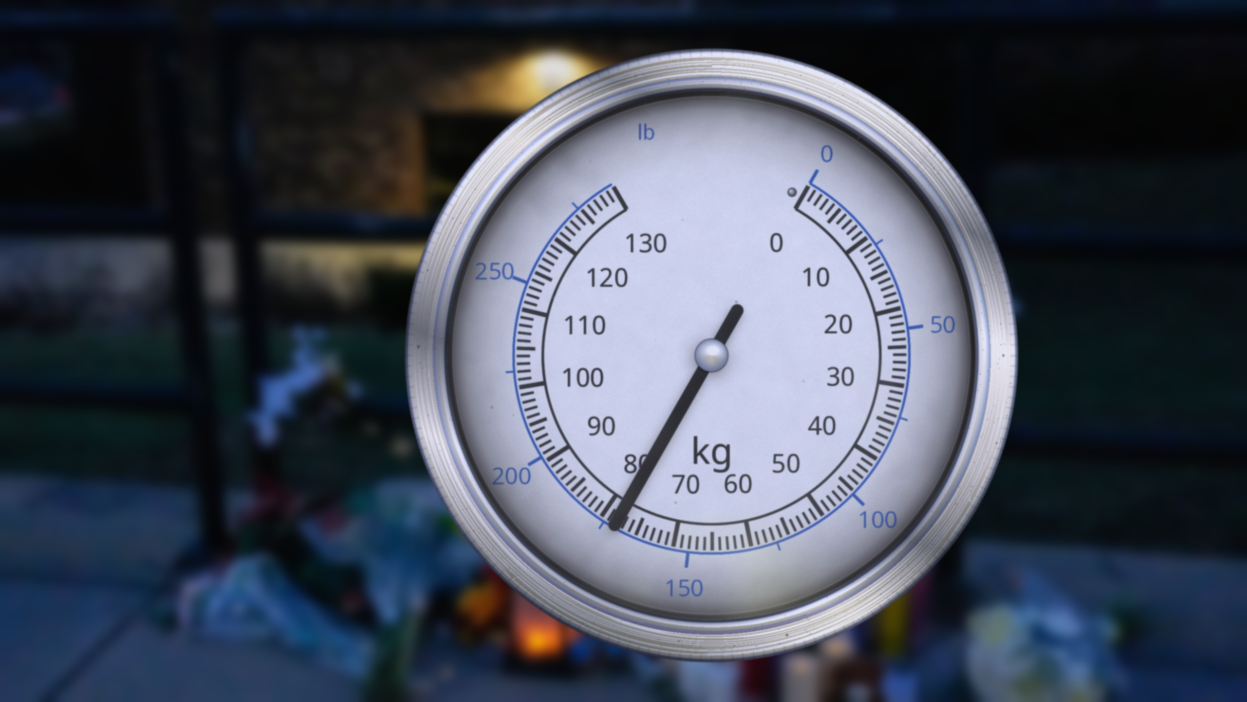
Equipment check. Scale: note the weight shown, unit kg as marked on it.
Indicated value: 78 kg
